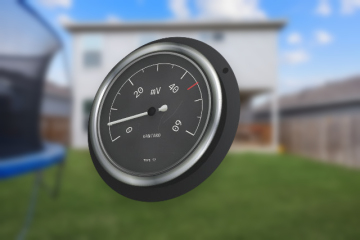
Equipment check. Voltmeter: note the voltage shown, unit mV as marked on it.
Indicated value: 5 mV
